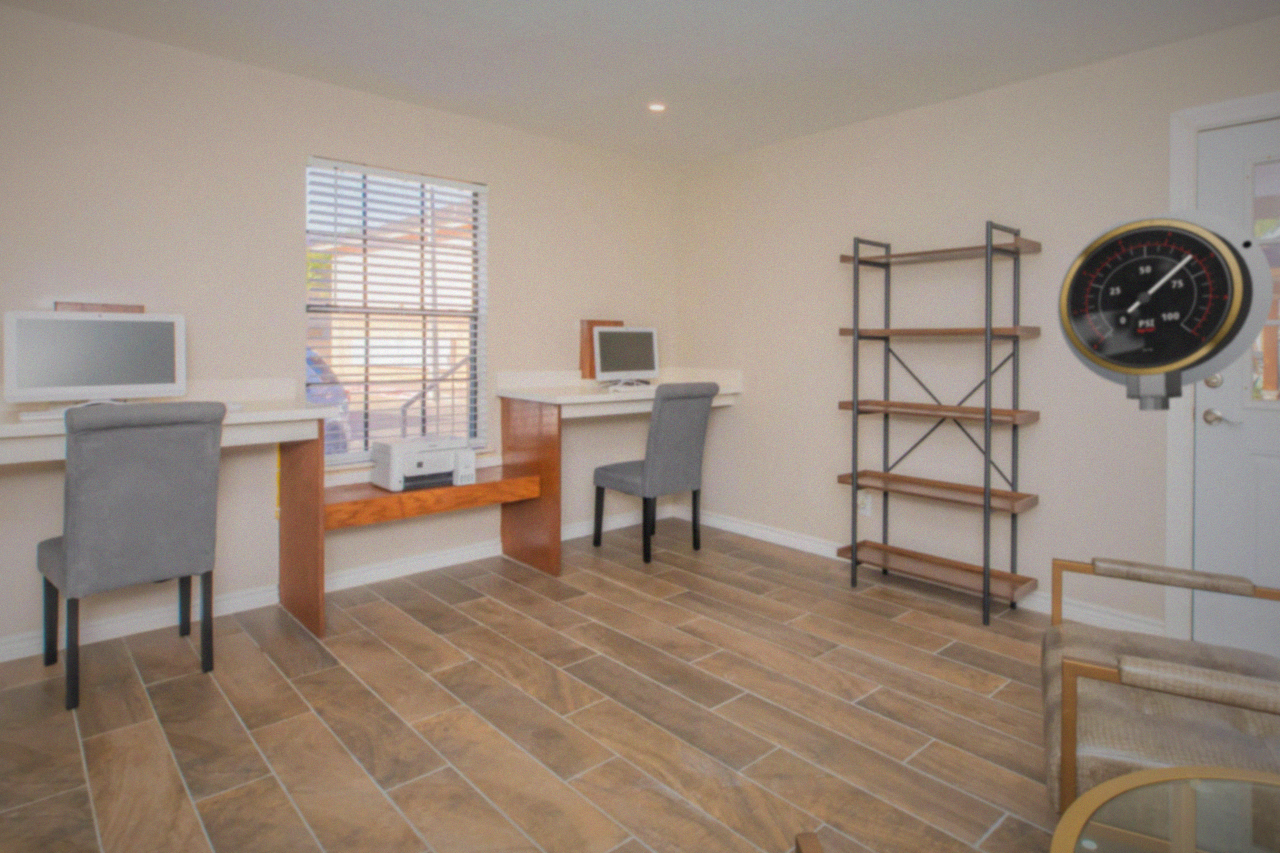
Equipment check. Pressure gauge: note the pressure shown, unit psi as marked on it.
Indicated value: 67.5 psi
